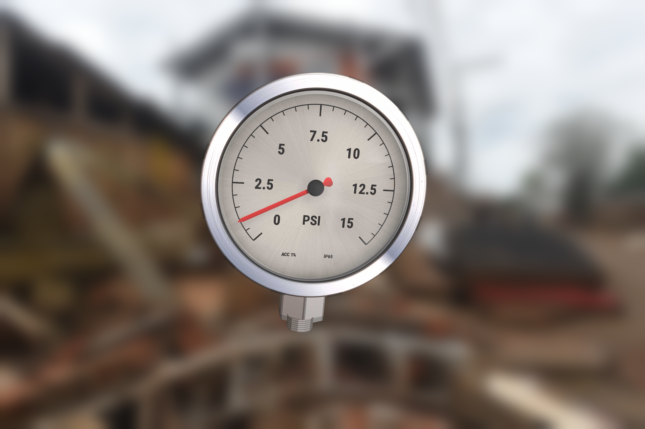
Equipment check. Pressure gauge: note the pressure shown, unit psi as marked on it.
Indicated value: 1 psi
